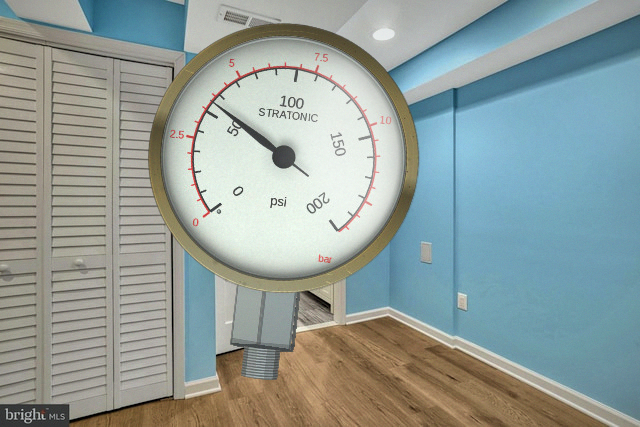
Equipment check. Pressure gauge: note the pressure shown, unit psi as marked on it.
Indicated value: 55 psi
